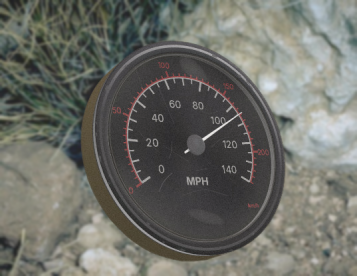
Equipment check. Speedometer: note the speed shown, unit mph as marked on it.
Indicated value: 105 mph
